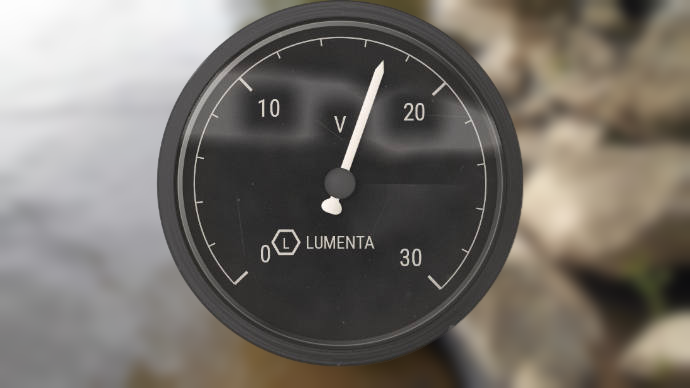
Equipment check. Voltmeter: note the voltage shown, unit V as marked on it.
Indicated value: 17 V
